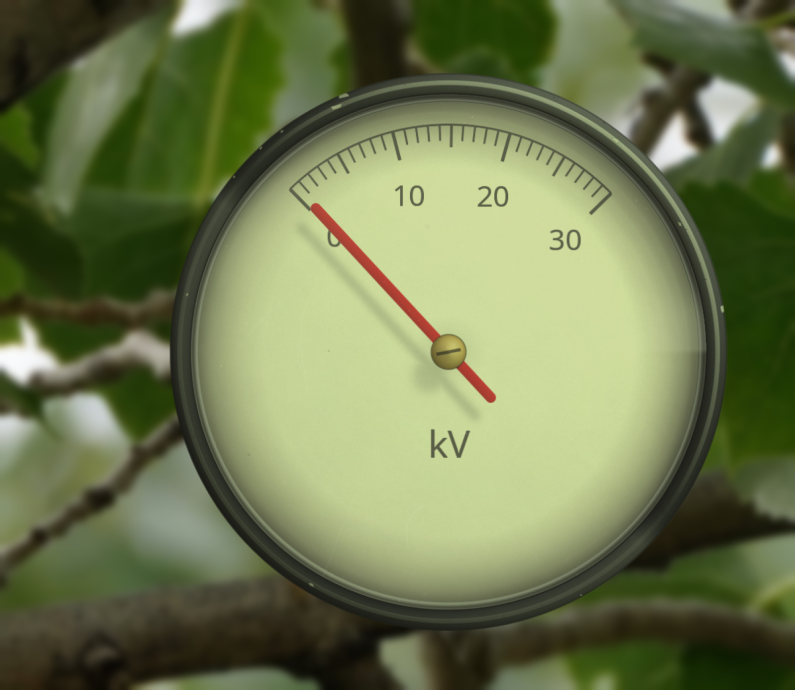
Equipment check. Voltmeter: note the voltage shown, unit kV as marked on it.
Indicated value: 0.5 kV
